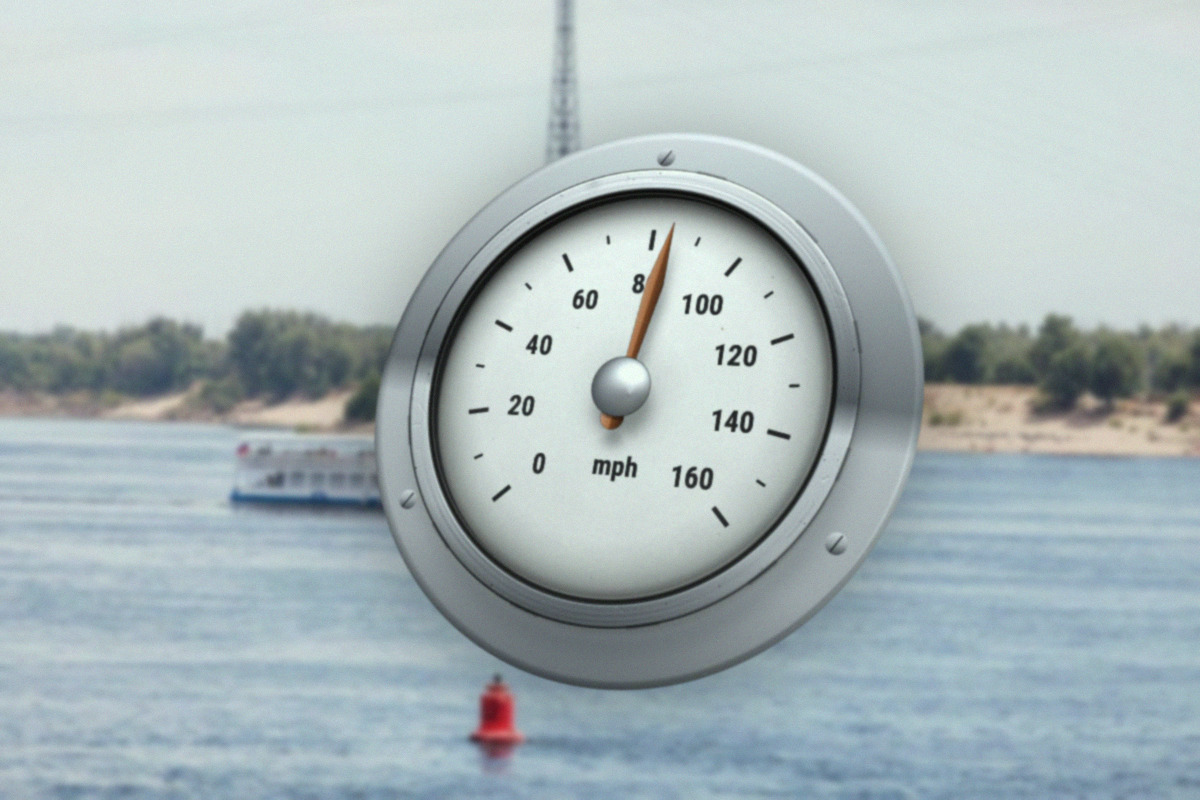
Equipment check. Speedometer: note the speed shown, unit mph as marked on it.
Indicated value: 85 mph
